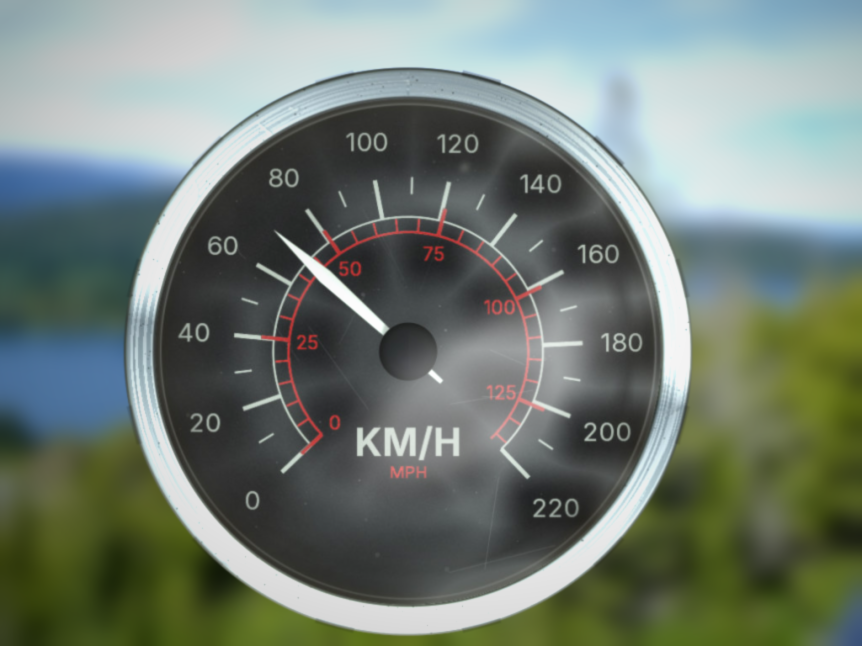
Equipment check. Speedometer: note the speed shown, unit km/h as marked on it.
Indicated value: 70 km/h
